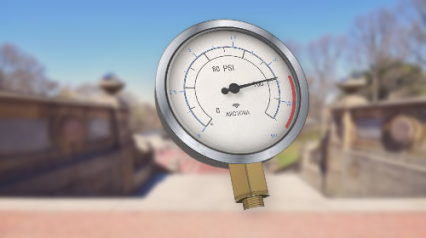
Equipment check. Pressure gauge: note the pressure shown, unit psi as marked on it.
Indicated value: 160 psi
